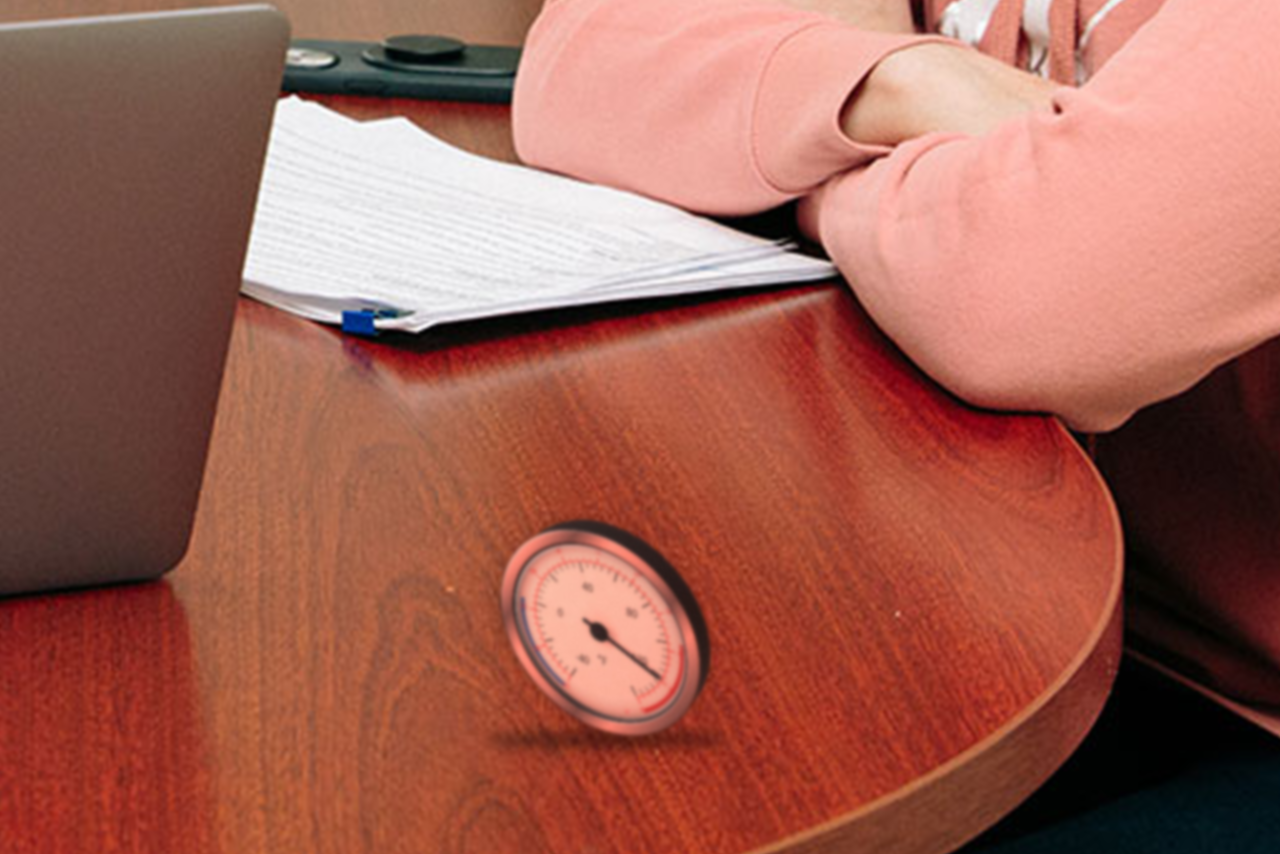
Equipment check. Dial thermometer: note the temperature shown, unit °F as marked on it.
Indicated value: 120 °F
